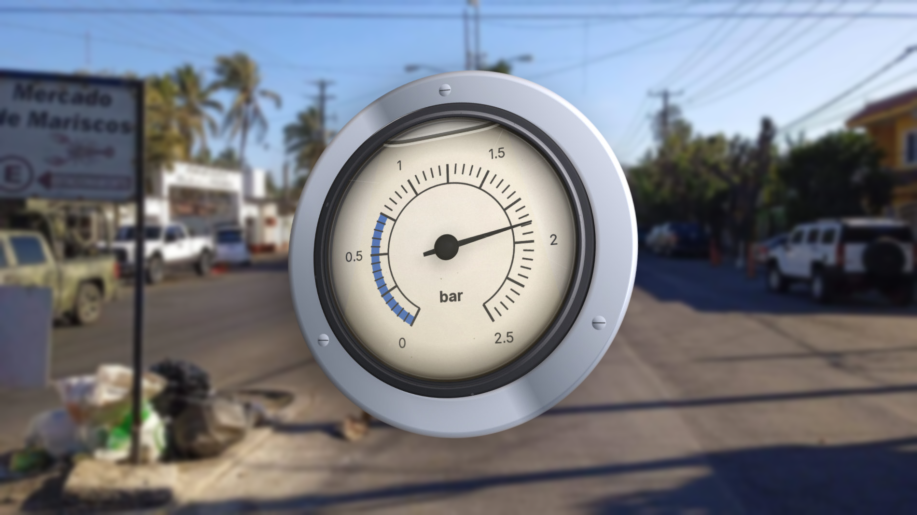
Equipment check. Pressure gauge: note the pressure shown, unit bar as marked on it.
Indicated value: 1.9 bar
